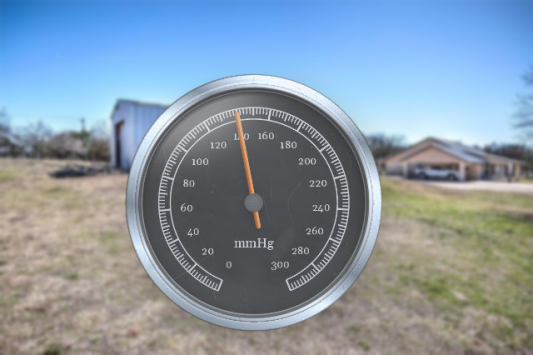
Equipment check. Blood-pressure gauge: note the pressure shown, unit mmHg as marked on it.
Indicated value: 140 mmHg
